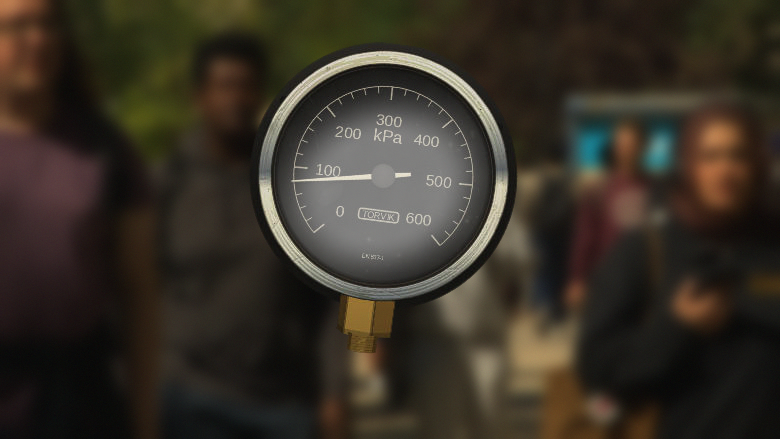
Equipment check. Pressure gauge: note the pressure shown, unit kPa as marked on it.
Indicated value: 80 kPa
